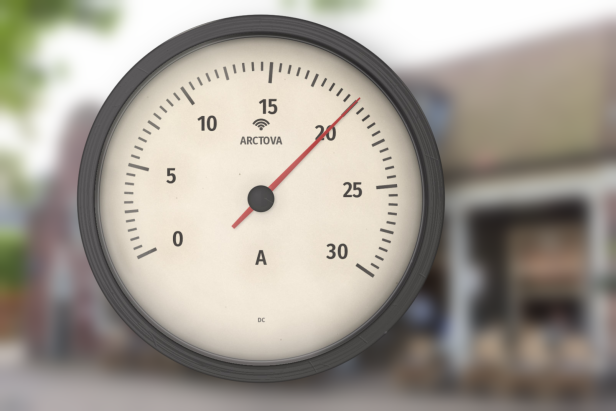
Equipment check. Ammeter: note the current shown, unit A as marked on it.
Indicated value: 20 A
